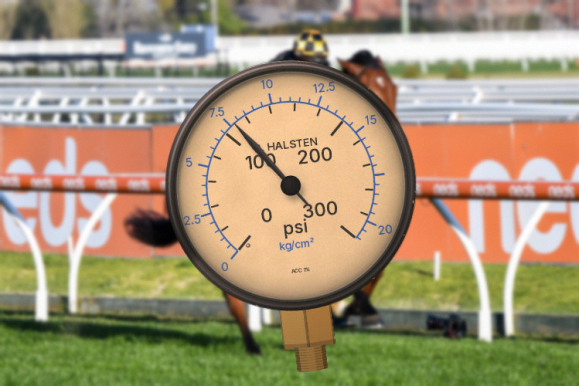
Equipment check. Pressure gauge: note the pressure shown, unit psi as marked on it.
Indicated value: 110 psi
